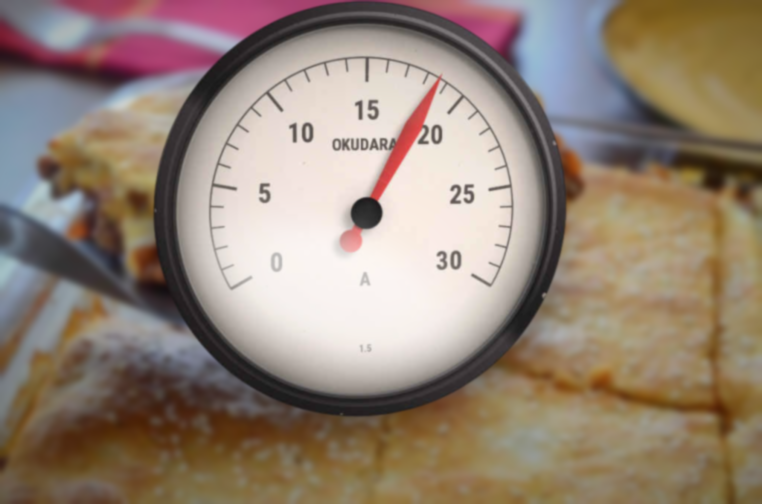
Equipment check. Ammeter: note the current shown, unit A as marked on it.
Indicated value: 18.5 A
